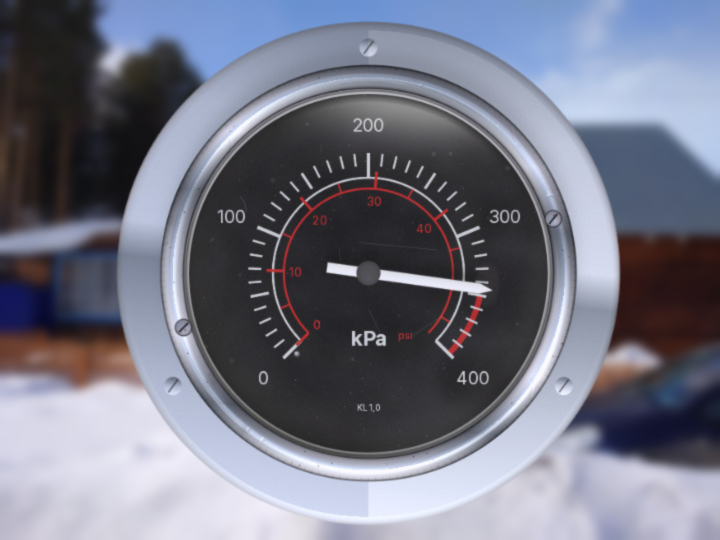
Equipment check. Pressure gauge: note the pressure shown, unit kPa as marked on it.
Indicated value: 345 kPa
